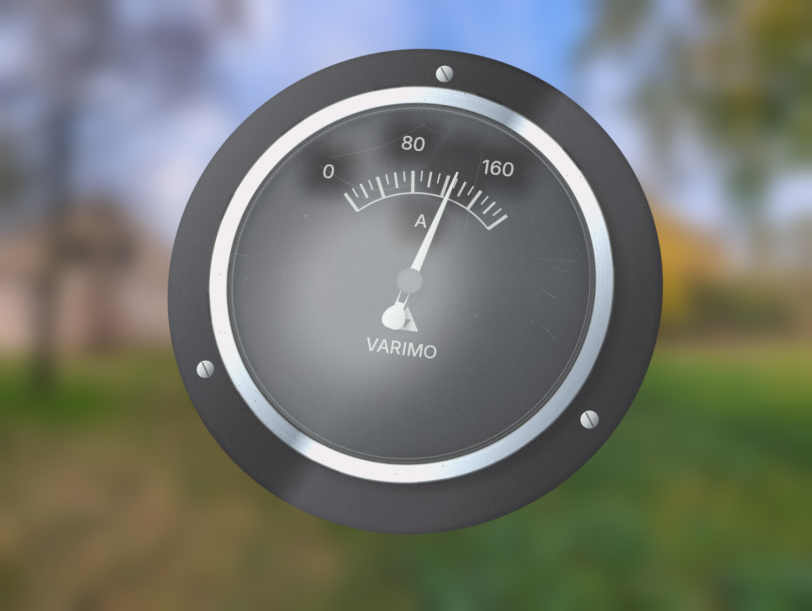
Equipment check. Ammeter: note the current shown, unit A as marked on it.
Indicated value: 130 A
